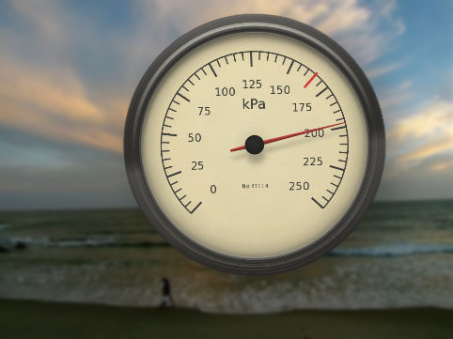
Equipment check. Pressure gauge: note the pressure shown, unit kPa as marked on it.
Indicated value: 197.5 kPa
